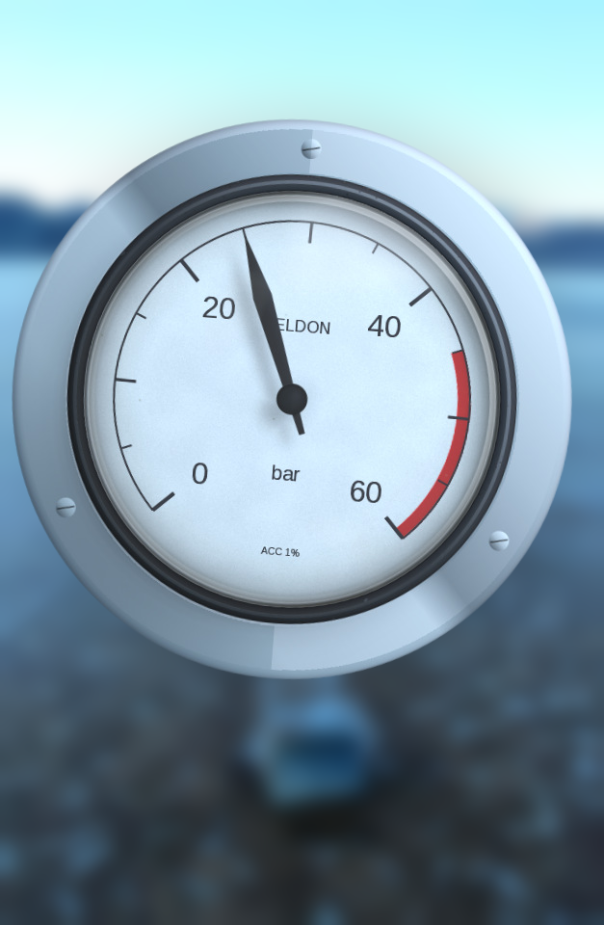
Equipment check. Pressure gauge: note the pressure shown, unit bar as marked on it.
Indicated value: 25 bar
